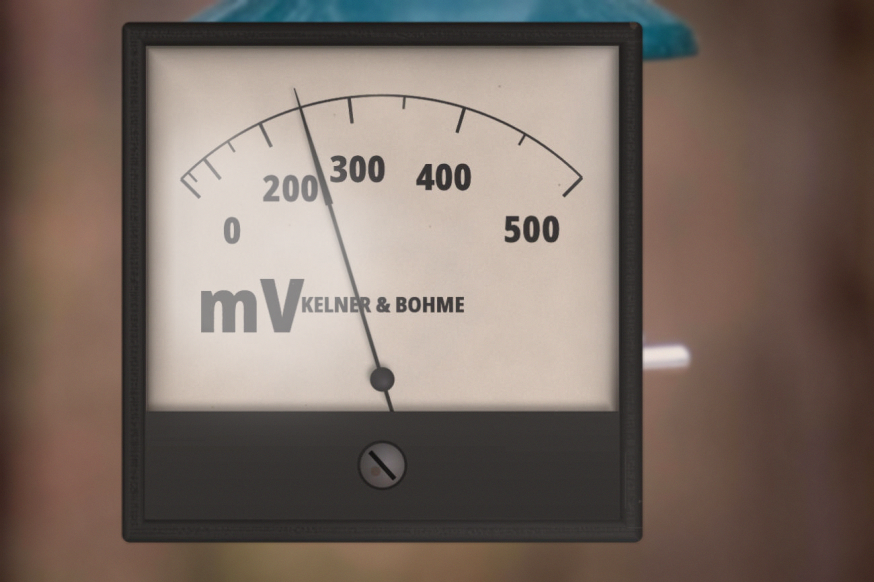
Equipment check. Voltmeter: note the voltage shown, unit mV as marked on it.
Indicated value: 250 mV
